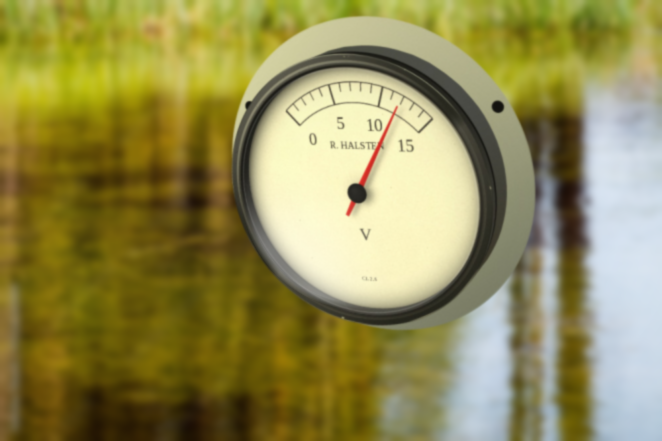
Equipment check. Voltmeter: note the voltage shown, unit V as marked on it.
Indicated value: 12 V
